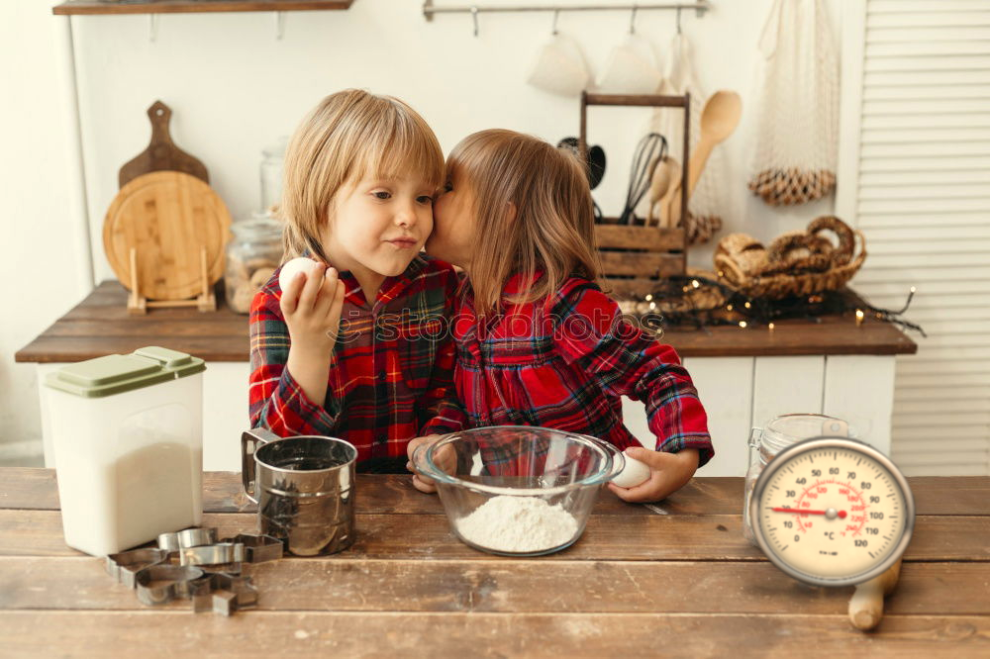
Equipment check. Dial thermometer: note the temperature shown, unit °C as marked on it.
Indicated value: 20 °C
